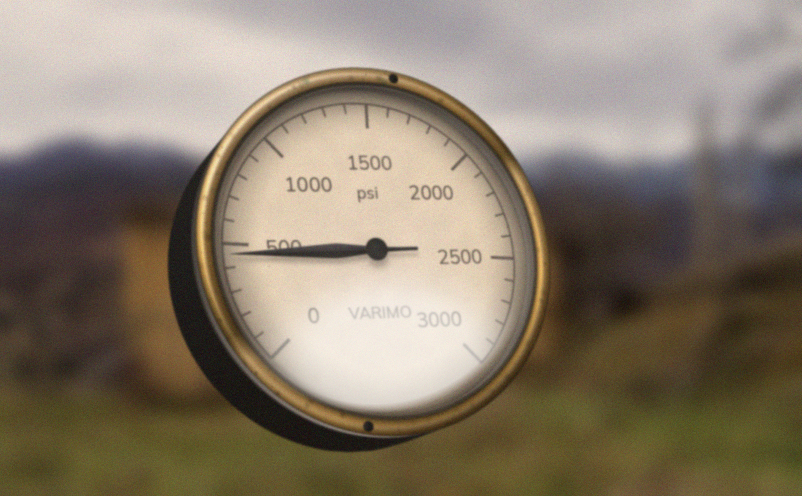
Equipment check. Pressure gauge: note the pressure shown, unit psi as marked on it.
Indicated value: 450 psi
